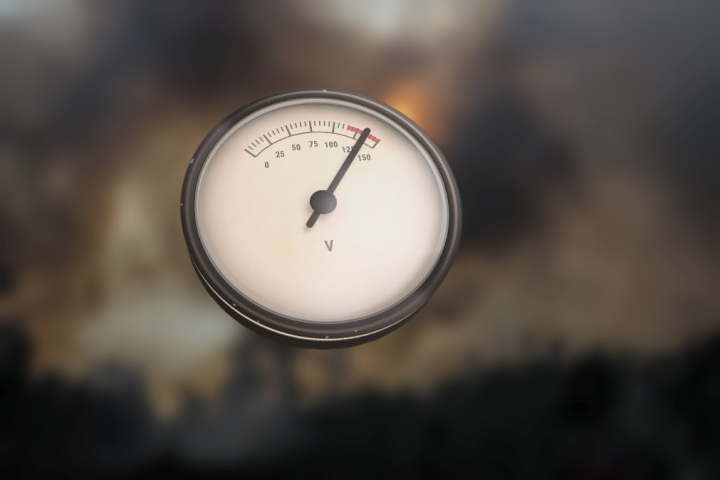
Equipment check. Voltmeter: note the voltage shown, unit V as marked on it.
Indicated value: 135 V
